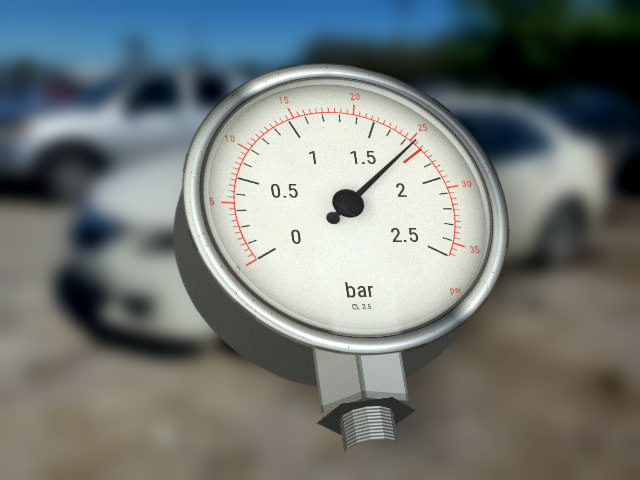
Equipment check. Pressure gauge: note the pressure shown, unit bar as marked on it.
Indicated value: 1.75 bar
